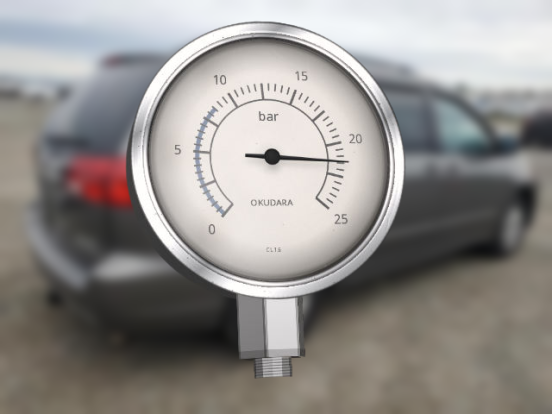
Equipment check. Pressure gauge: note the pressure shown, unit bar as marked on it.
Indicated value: 21.5 bar
